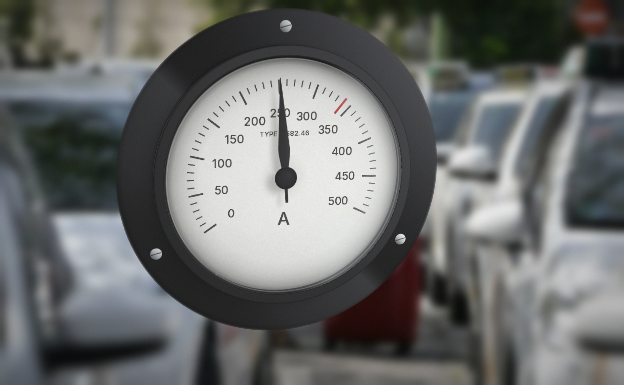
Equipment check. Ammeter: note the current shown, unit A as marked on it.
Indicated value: 250 A
